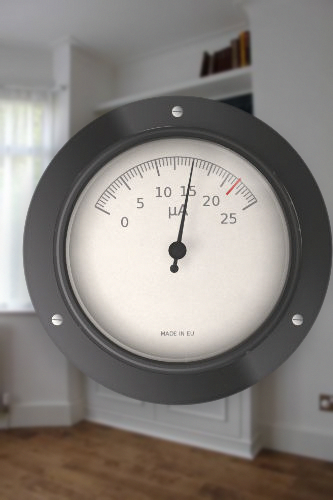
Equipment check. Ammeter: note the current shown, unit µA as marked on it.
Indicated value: 15 µA
